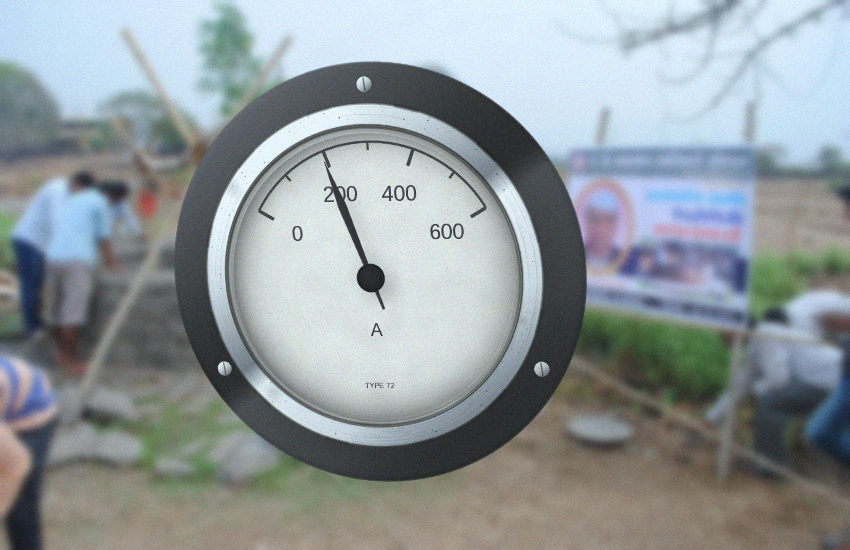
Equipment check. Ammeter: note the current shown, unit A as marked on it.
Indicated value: 200 A
